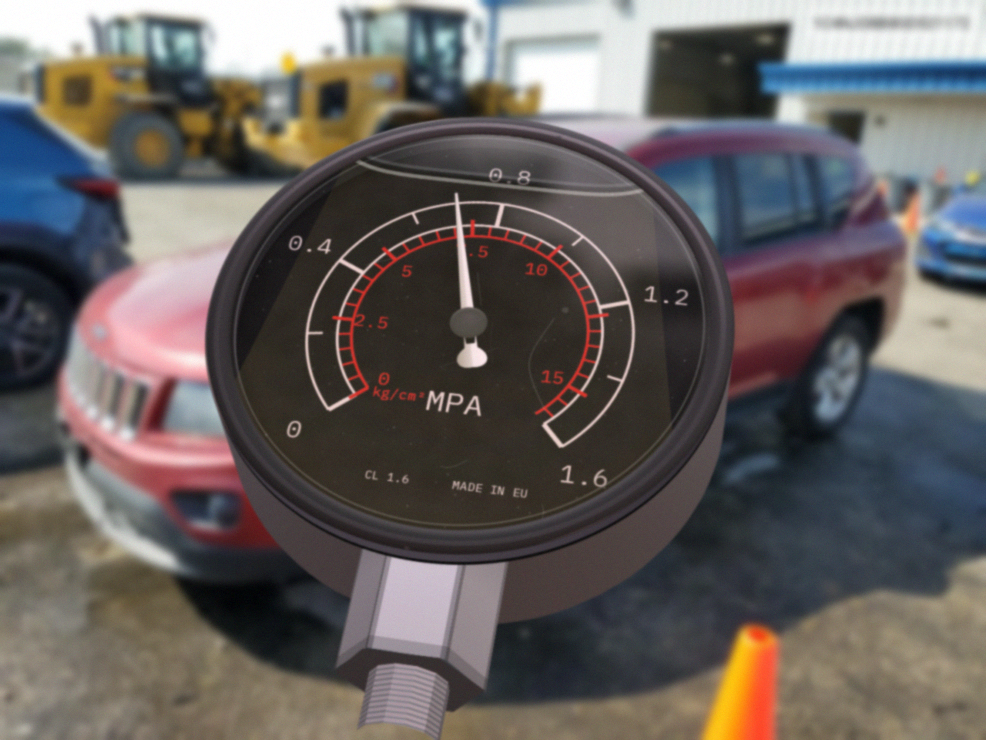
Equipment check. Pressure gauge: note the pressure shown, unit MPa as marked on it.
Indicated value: 0.7 MPa
